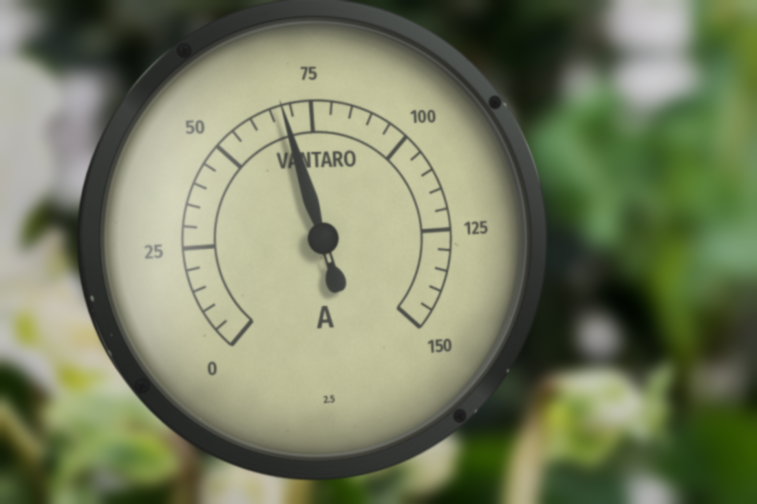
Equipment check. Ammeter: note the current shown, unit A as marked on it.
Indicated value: 67.5 A
